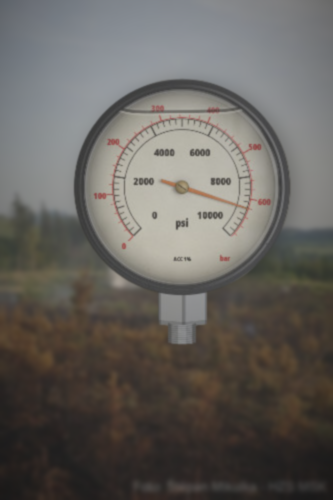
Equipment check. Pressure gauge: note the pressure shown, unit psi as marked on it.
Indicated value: 9000 psi
